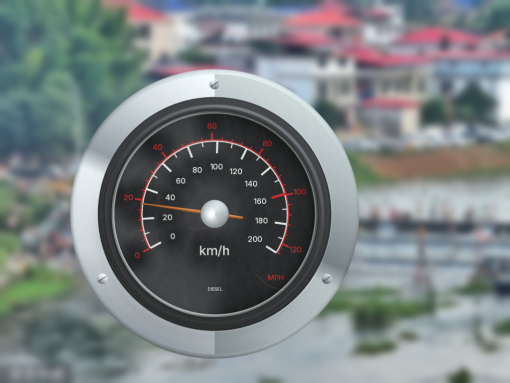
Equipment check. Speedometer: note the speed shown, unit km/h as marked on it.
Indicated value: 30 km/h
